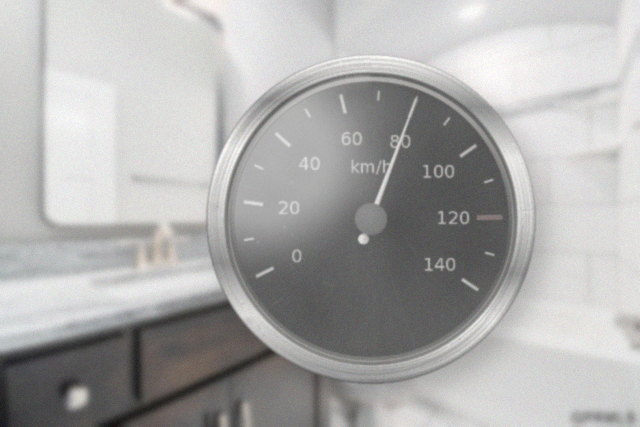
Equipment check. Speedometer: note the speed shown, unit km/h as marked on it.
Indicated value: 80 km/h
